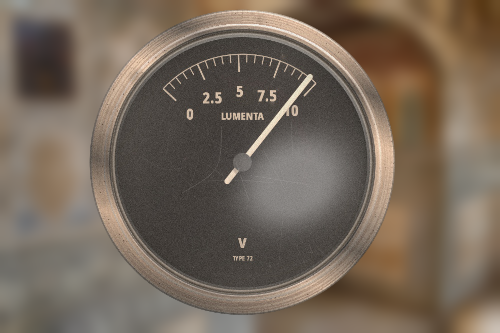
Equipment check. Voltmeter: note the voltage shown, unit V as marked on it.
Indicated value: 9.5 V
